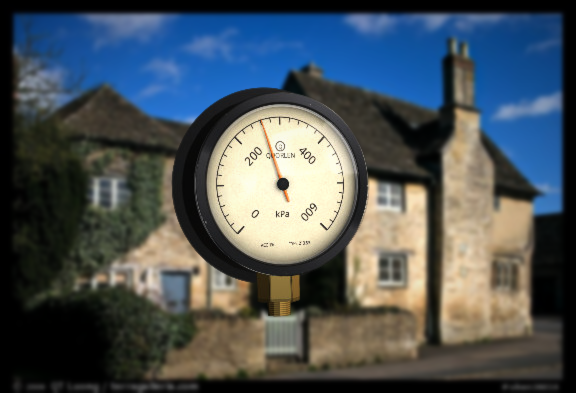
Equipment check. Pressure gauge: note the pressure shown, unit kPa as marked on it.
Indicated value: 260 kPa
